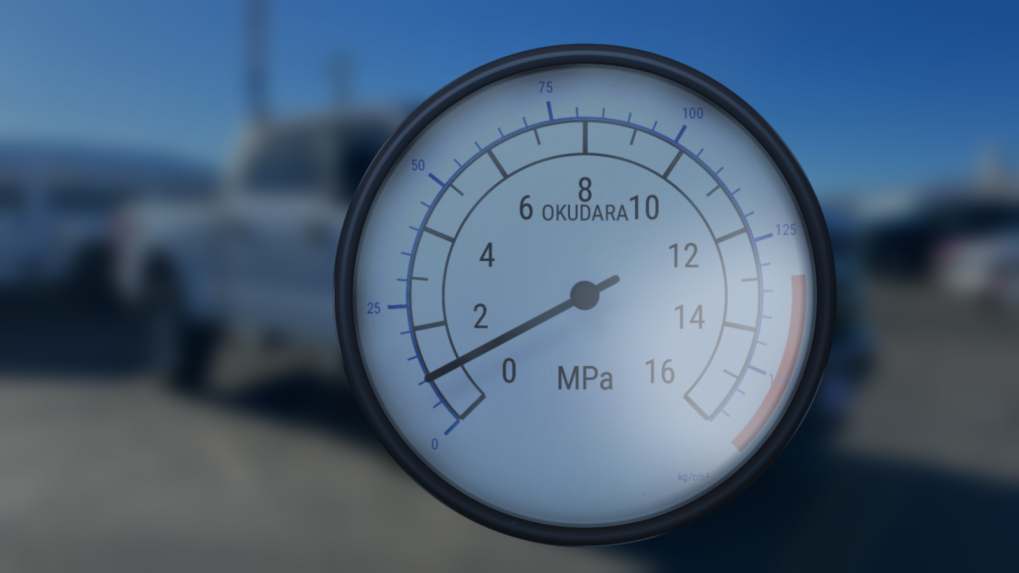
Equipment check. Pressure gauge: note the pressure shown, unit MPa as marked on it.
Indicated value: 1 MPa
